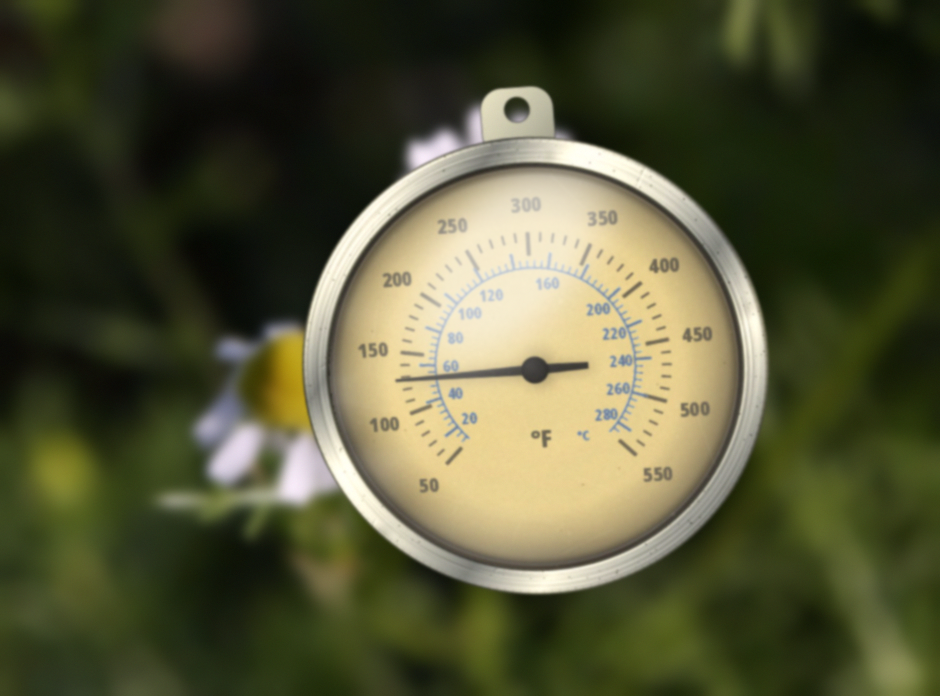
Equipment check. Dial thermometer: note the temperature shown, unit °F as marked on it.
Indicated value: 130 °F
